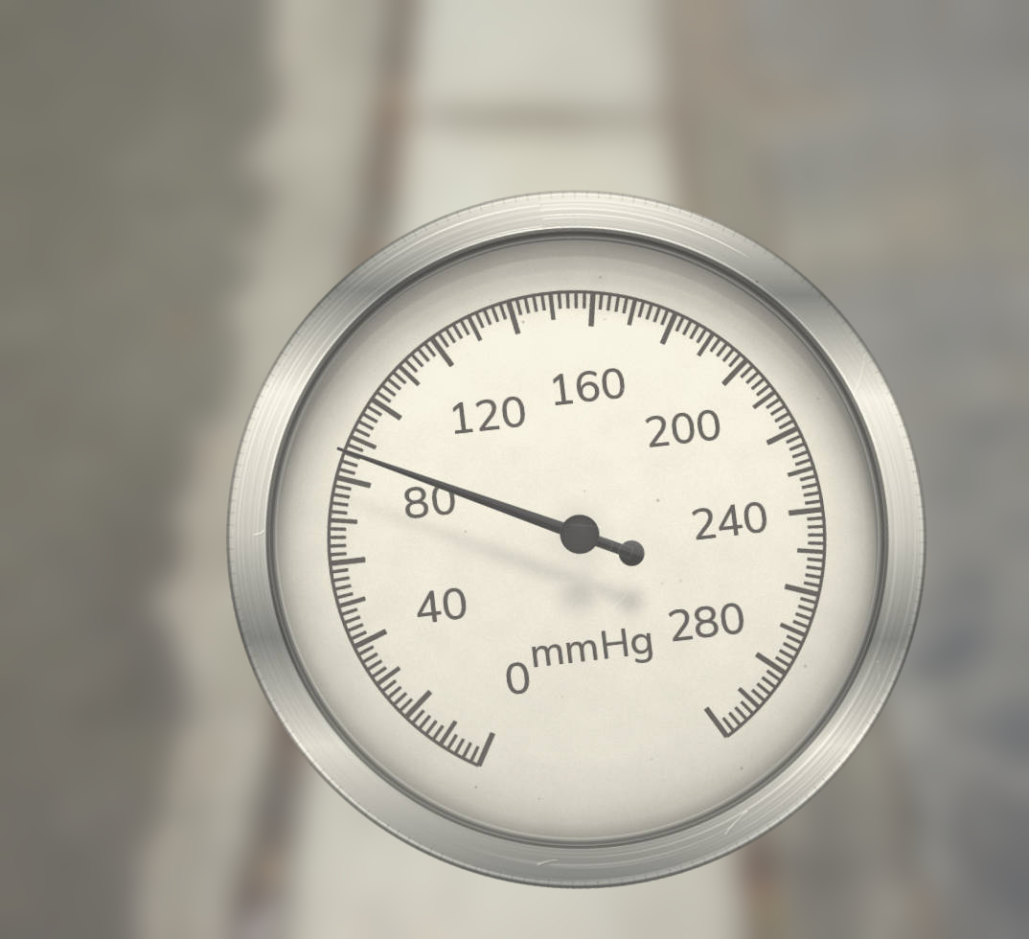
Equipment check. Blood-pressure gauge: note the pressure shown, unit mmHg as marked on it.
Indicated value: 86 mmHg
